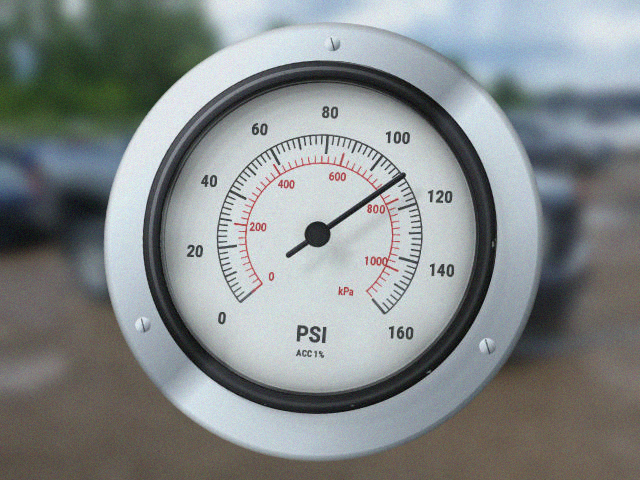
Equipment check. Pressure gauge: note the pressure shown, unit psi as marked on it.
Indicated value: 110 psi
